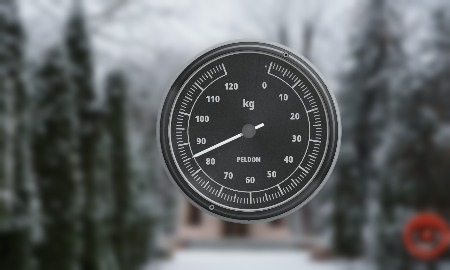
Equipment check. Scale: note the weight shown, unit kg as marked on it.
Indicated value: 85 kg
